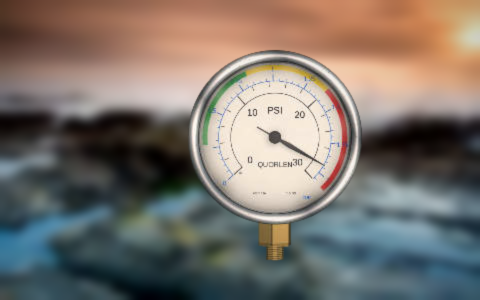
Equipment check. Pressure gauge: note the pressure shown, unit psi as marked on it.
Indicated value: 28 psi
